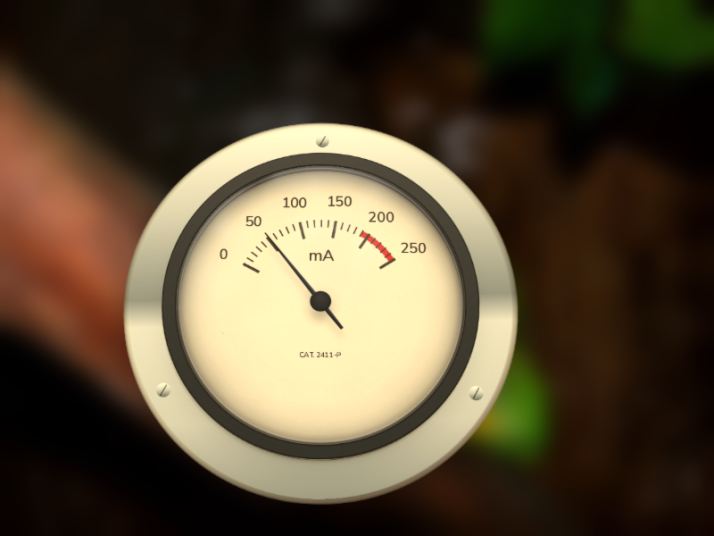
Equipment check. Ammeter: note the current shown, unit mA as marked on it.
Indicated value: 50 mA
